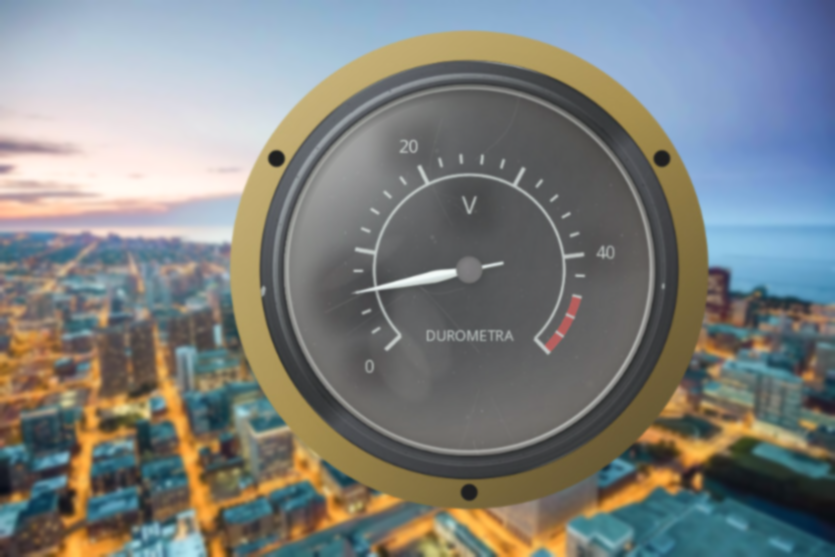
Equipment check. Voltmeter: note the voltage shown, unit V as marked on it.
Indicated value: 6 V
